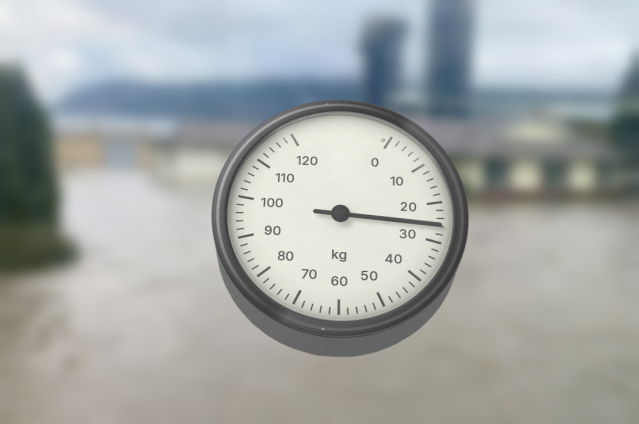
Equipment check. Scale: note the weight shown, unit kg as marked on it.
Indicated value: 26 kg
